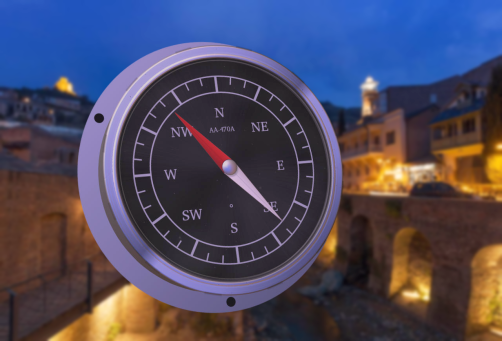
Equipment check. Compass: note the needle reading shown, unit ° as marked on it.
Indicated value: 320 °
